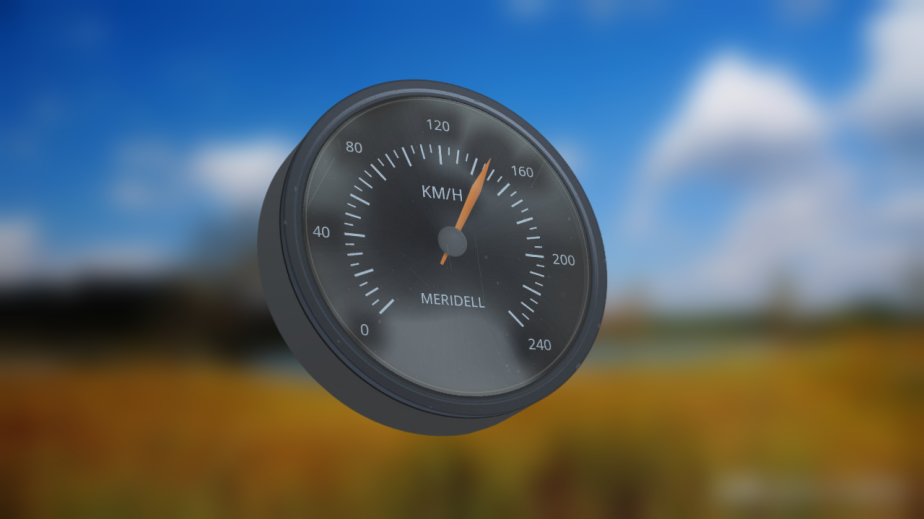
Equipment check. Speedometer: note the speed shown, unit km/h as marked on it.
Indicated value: 145 km/h
